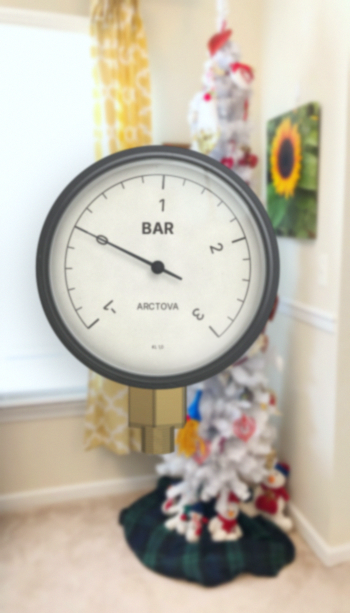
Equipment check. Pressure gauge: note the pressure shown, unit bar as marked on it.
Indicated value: 0 bar
